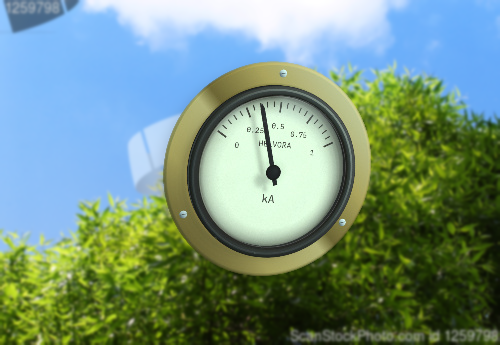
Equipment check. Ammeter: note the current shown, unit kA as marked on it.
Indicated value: 0.35 kA
